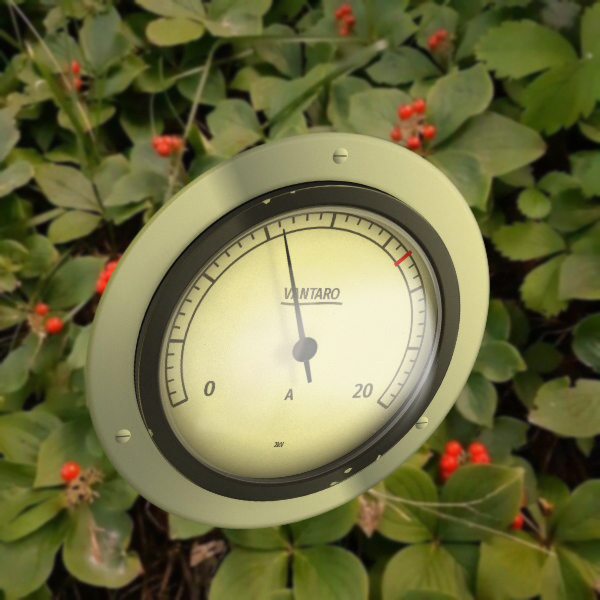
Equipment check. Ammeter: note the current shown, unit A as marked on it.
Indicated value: 8 A
